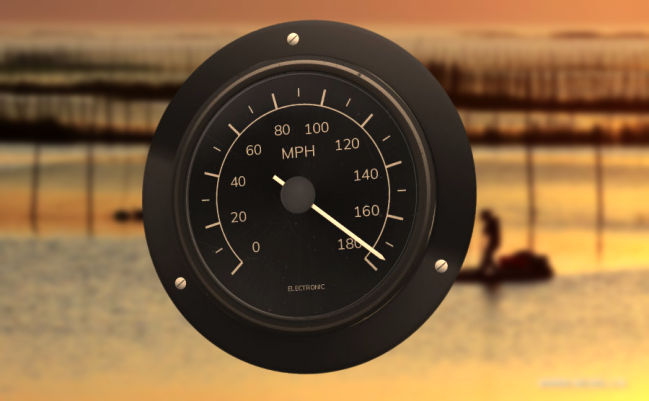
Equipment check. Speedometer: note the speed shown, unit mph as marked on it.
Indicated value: 175 mph
